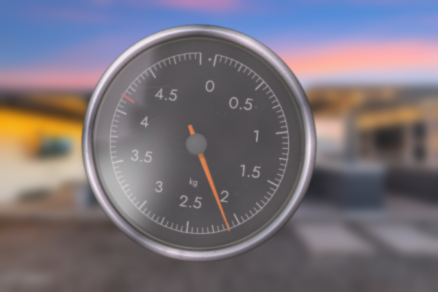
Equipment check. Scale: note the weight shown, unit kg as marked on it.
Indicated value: 2.1 kg
